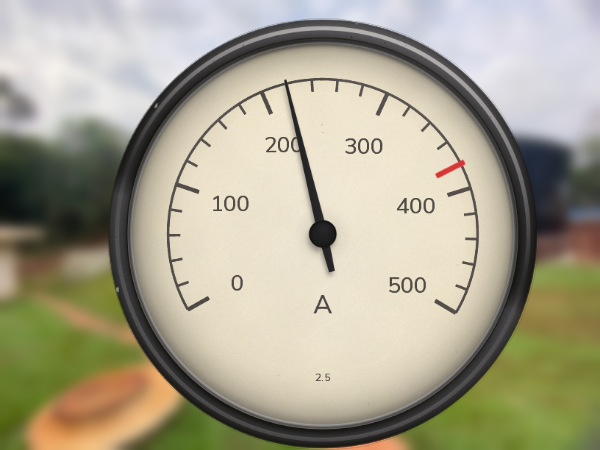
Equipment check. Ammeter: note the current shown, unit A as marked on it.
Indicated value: 220 A
